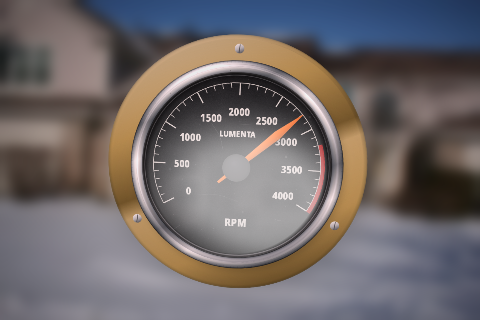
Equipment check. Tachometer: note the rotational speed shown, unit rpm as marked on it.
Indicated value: 2800 rpm
